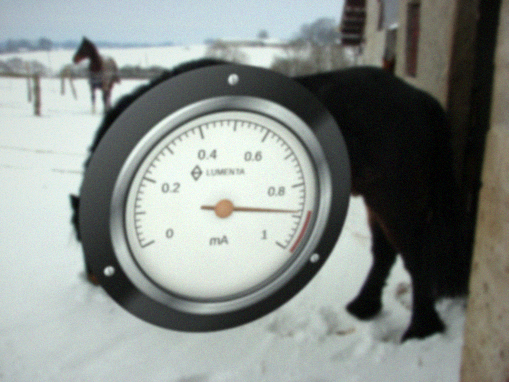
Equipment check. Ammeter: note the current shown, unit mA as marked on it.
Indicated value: 0.88 mA
